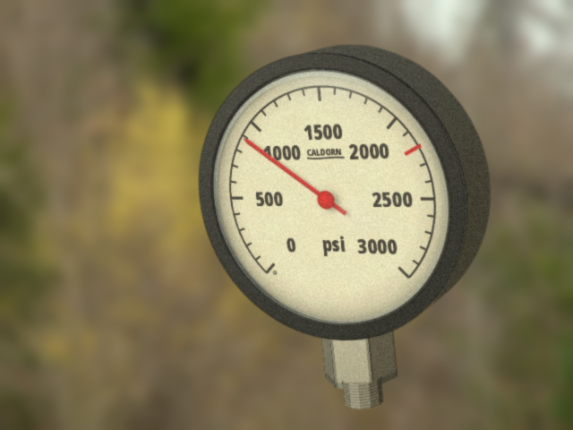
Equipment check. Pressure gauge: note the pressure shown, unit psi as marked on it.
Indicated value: 900 psi
